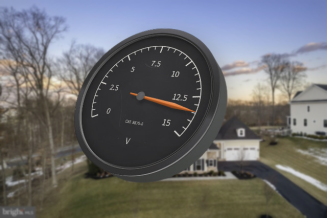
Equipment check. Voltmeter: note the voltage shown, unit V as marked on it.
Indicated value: 13.5 V
